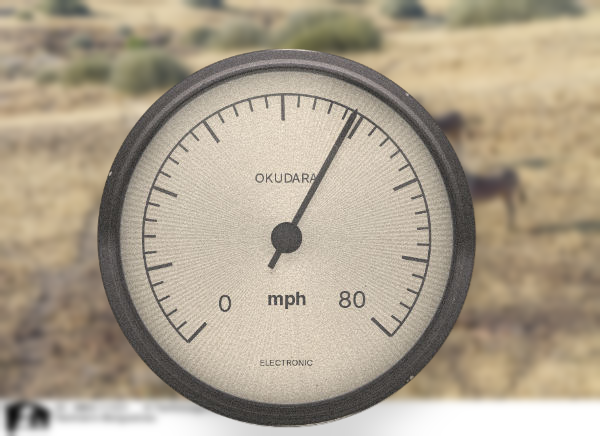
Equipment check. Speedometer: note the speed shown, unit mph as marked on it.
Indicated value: 49 mph
